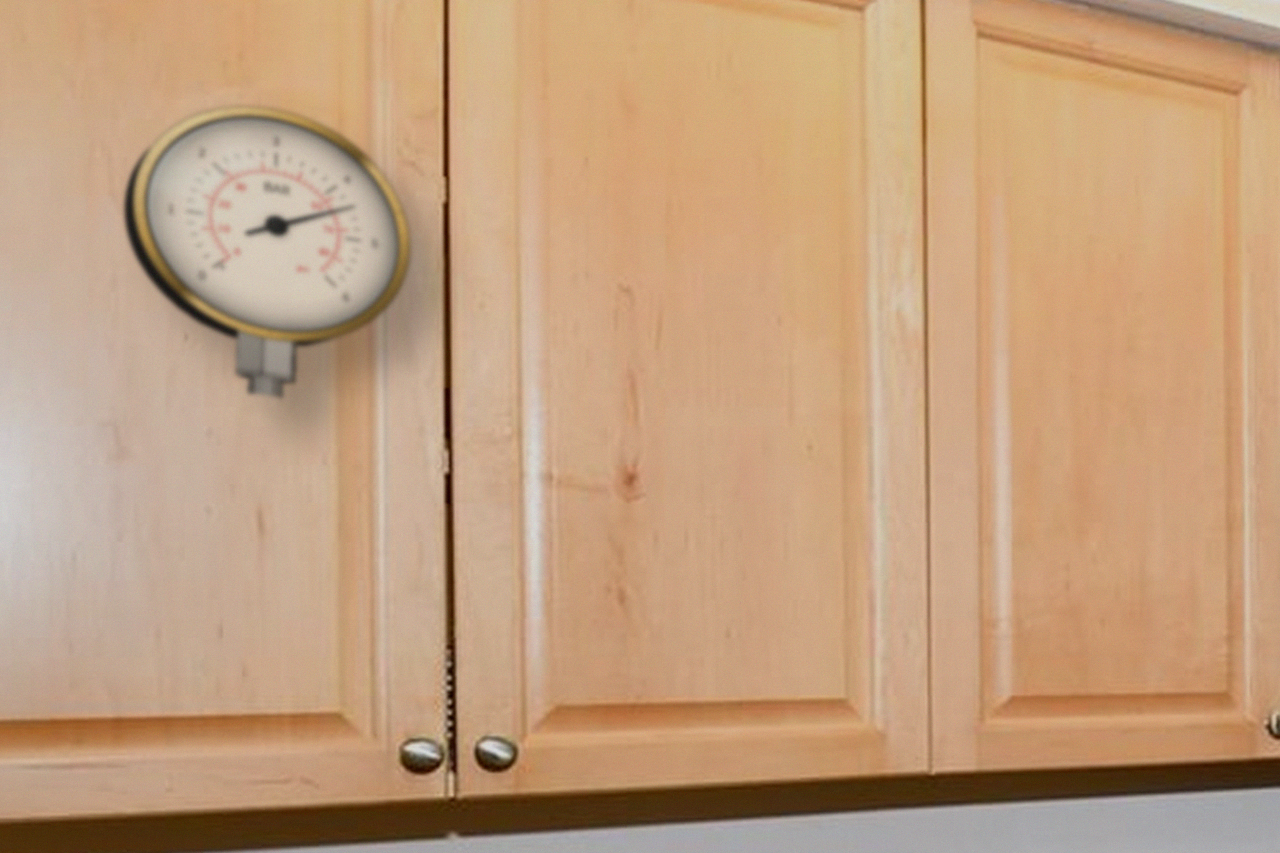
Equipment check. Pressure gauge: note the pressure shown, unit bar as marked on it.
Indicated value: 4.4 bar
